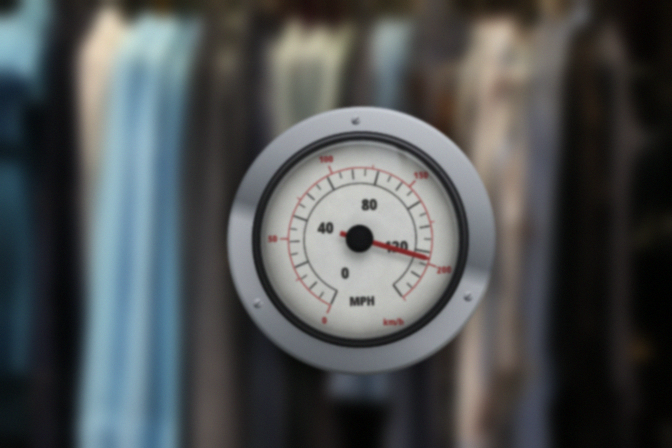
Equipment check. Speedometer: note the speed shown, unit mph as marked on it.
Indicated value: 122.5 mph
